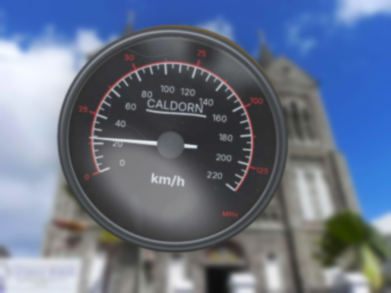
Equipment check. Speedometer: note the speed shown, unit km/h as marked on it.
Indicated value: 25 km/h
